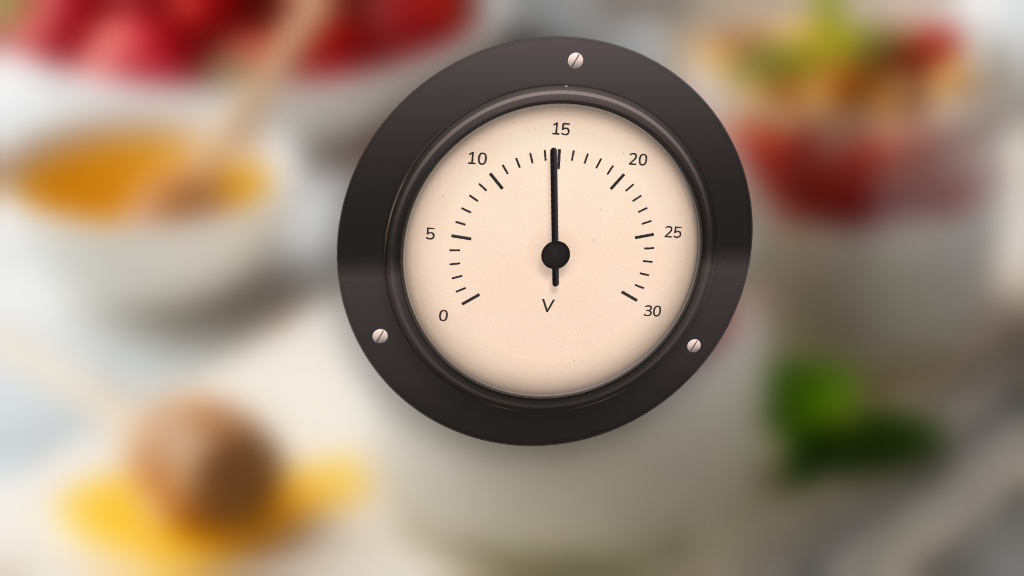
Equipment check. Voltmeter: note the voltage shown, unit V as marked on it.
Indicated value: 14.5 V
